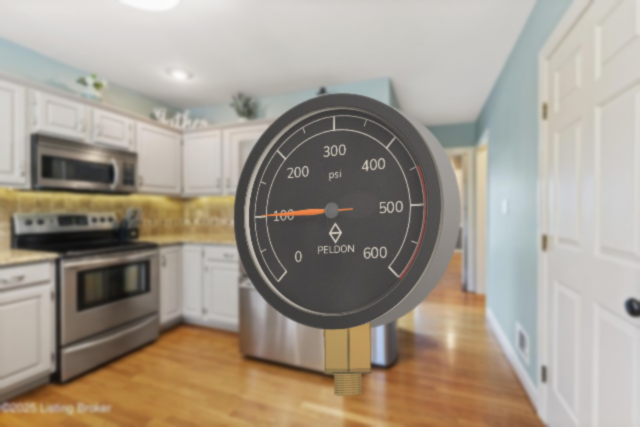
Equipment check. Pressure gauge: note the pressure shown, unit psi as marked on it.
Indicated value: 100 psi
